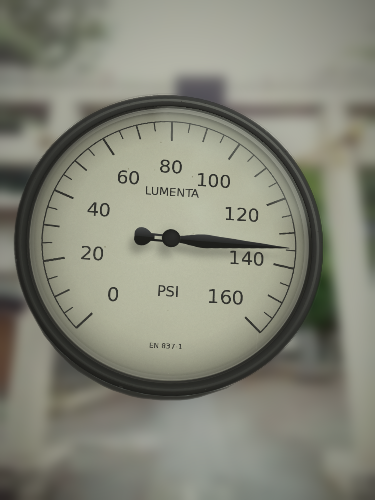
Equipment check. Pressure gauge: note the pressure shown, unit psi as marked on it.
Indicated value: 135 psi
